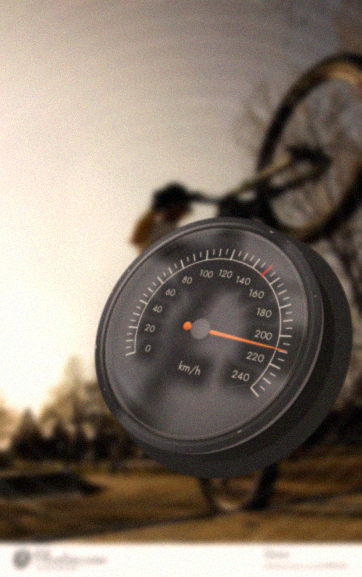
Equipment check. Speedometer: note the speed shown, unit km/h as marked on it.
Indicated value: 210 km/h
